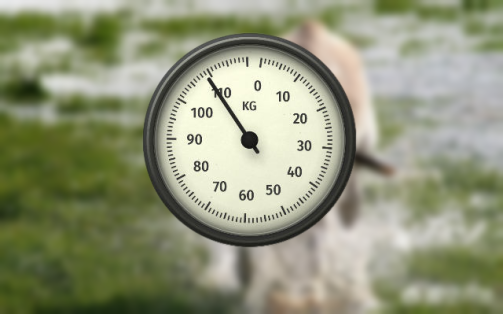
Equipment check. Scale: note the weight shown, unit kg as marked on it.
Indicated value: 109 kg
